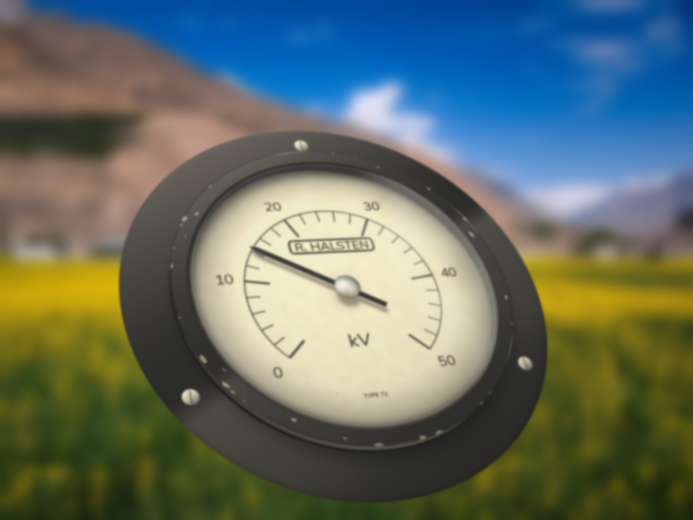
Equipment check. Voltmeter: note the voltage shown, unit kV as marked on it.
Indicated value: 14 kV
